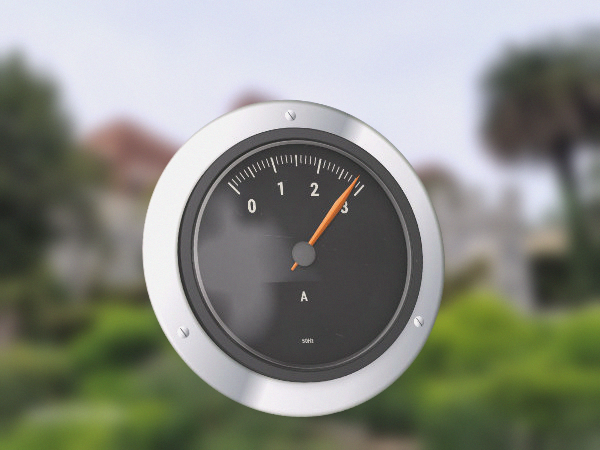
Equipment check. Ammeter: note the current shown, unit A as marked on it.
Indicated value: 2.8 A
